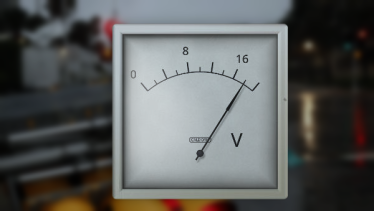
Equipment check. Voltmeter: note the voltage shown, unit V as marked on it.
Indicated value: 18 V
